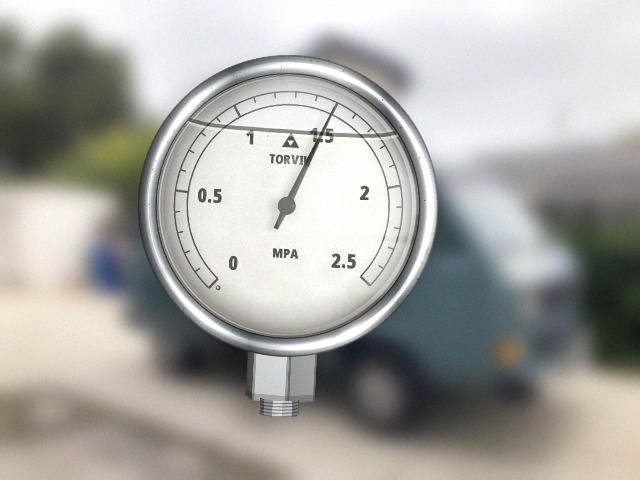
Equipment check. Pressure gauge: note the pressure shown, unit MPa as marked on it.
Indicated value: 1.5 MPa
